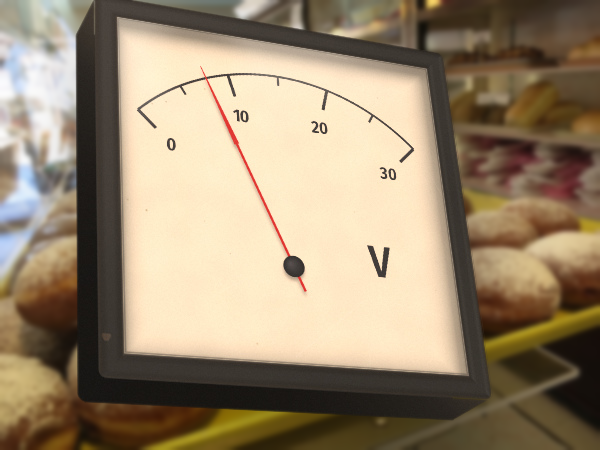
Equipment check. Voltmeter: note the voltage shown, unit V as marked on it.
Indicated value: 7.5 V
